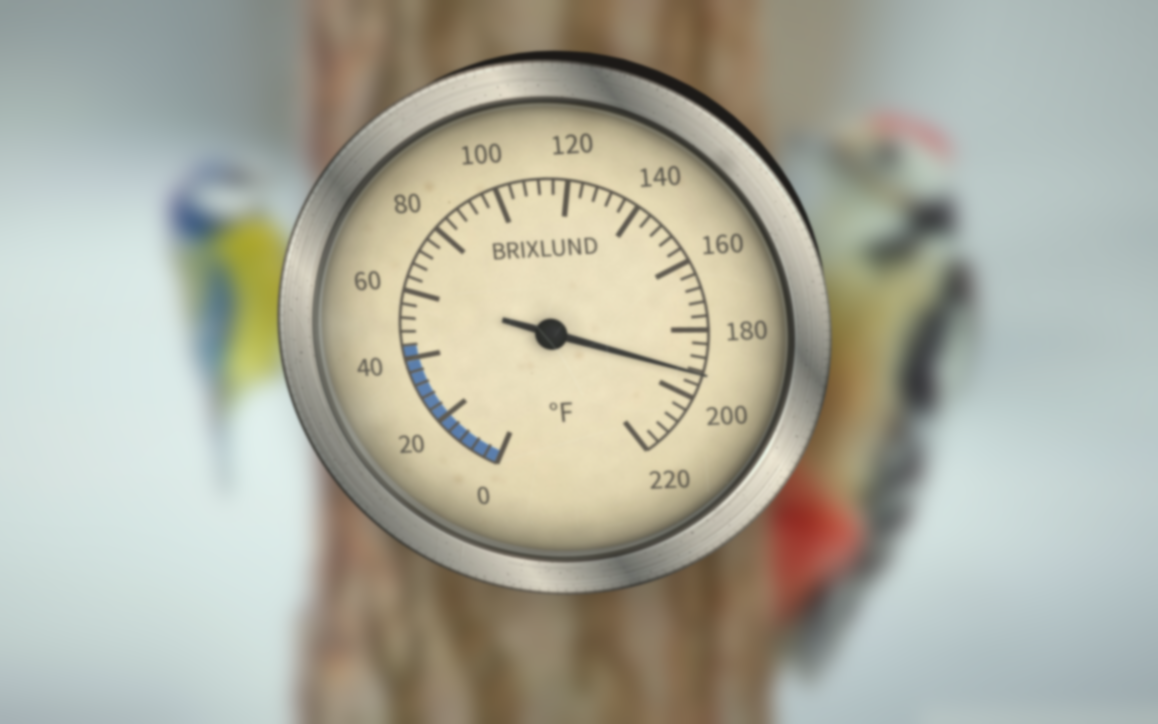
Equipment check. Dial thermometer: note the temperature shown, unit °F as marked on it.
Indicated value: 192 °F
